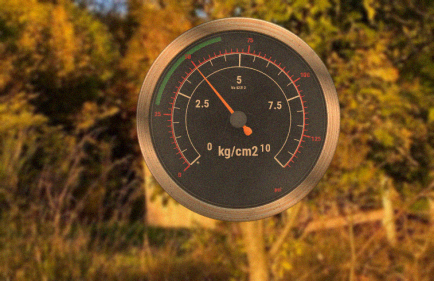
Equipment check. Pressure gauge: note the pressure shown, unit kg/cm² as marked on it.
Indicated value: 3.5 kg/cm²
